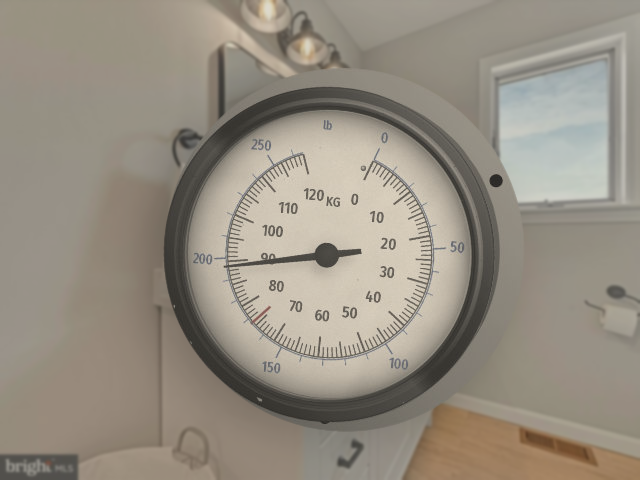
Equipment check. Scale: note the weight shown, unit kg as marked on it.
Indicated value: 89 kg
